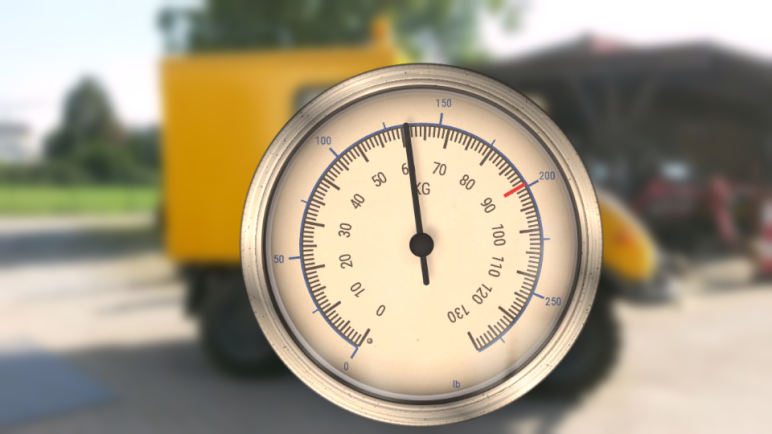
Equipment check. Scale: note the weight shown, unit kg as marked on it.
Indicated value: 61 kg
